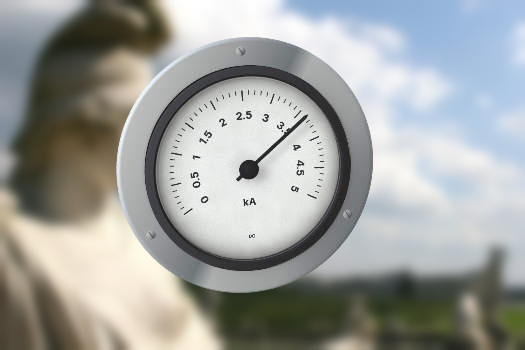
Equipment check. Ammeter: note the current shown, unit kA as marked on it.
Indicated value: 3.6 kA
